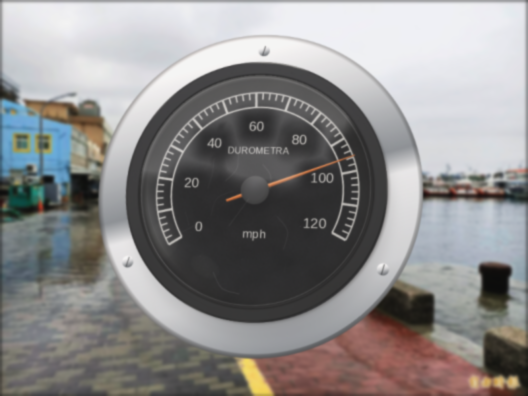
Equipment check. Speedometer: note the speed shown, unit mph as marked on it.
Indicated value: 96 mph
